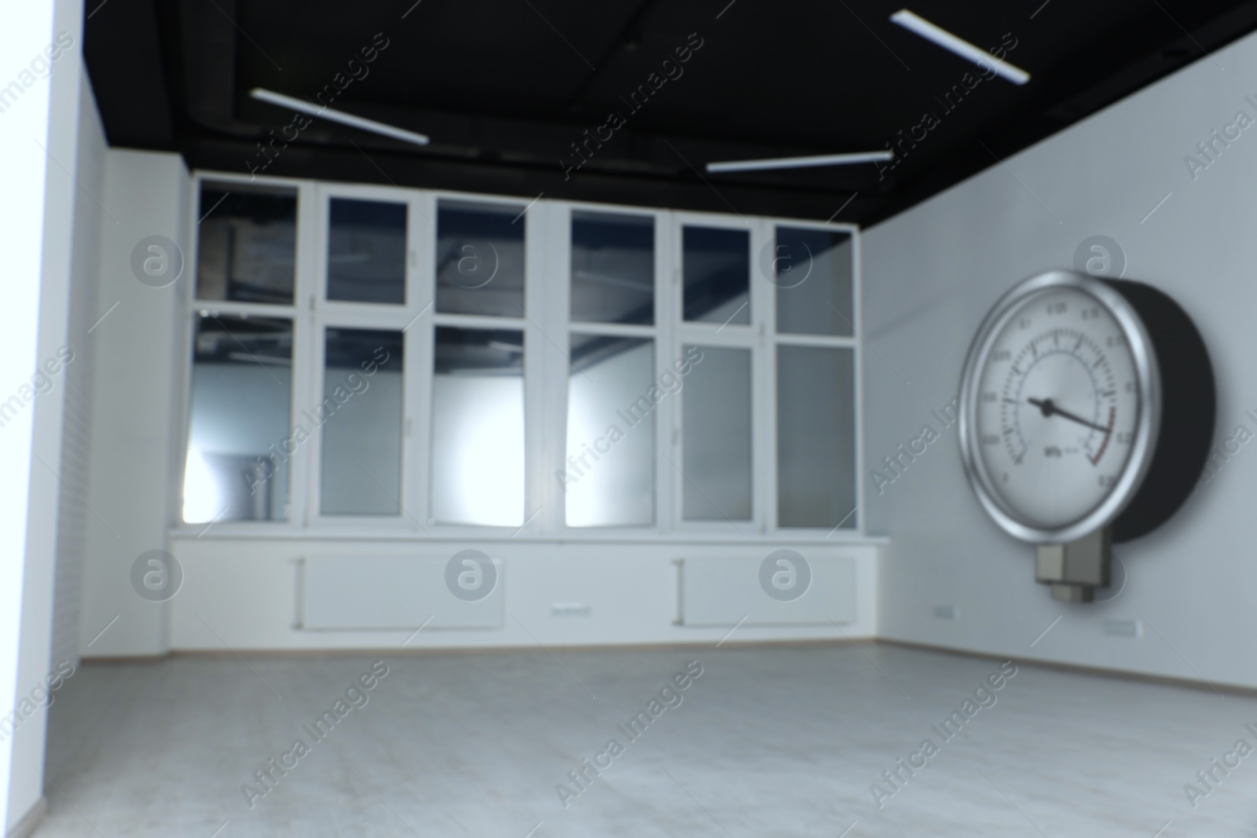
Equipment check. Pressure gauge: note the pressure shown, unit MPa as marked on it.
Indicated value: 0.225 MPa
